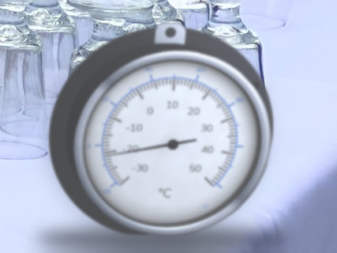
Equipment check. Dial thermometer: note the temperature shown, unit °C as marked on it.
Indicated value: -20 °C
